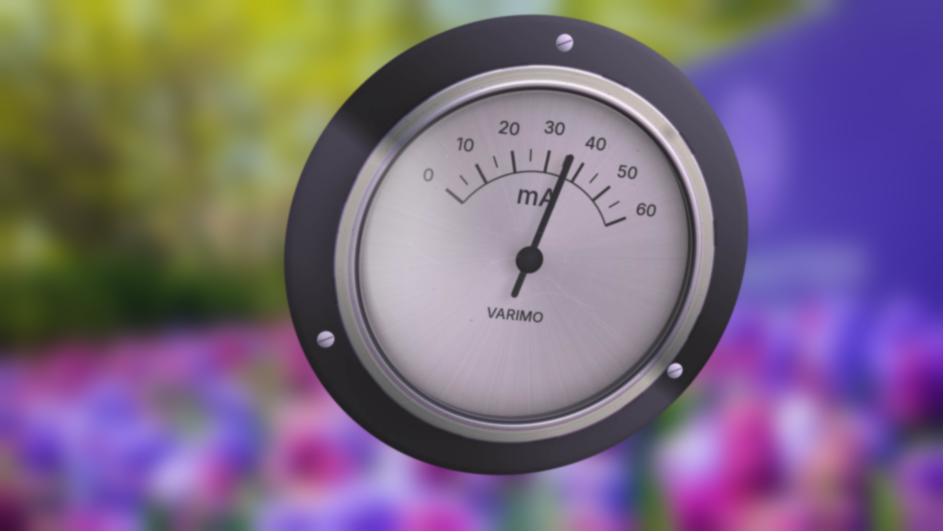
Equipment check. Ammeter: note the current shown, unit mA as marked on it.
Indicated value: 35 mA
